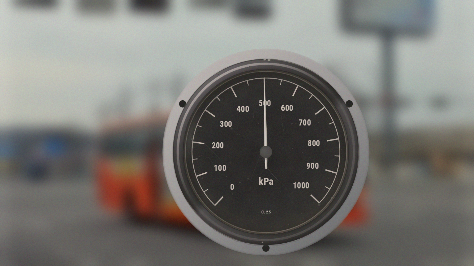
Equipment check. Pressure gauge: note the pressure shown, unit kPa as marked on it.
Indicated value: 500 kPa
